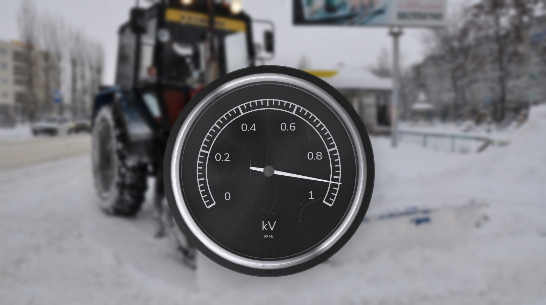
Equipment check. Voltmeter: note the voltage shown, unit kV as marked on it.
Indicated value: 0.92 kV
